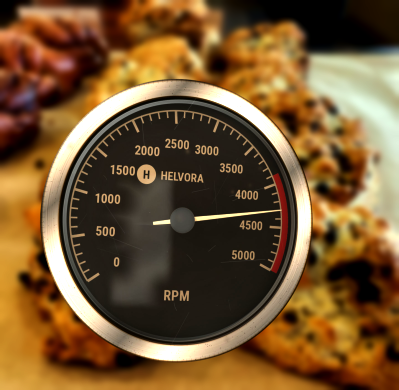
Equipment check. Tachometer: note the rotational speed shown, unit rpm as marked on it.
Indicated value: 4300 rpm
